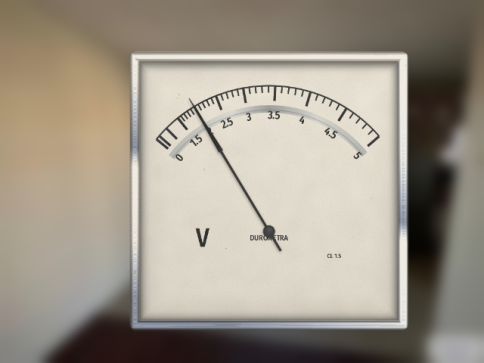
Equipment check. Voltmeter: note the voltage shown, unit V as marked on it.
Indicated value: 2 V
